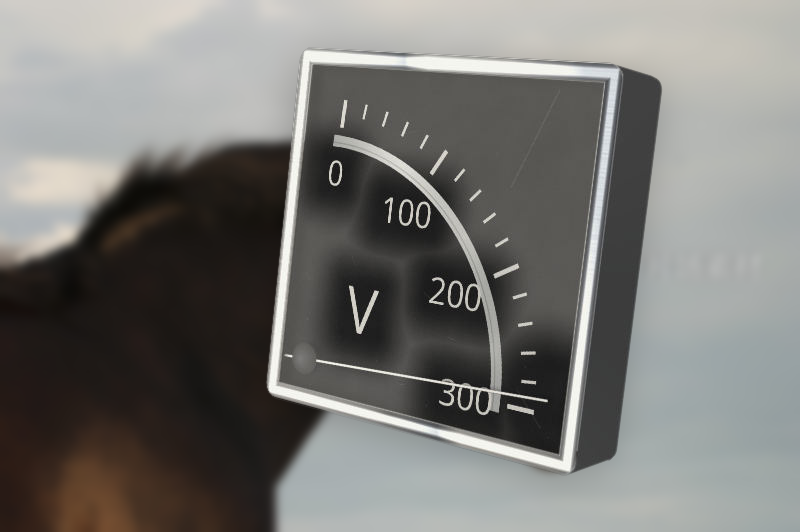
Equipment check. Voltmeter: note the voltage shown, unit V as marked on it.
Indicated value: 290 V
